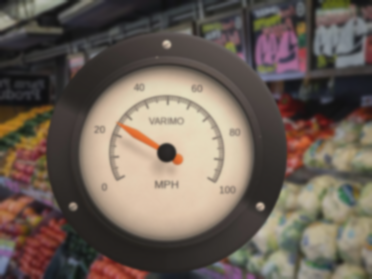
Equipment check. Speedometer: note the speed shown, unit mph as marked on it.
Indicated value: 25 mph
